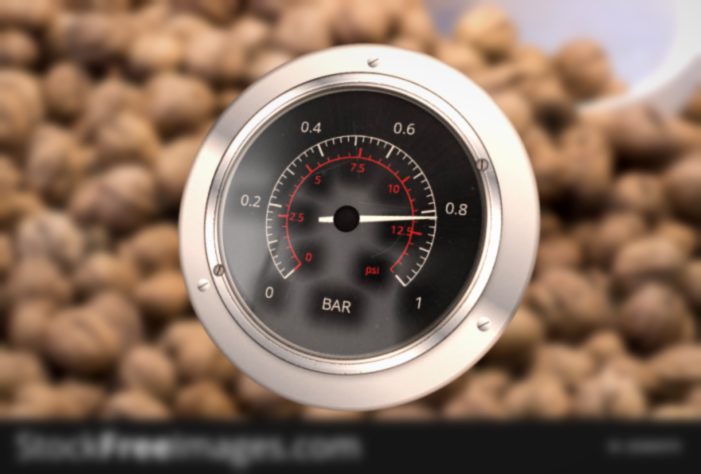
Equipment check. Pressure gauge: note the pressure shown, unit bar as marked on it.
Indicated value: 0.82 bar
